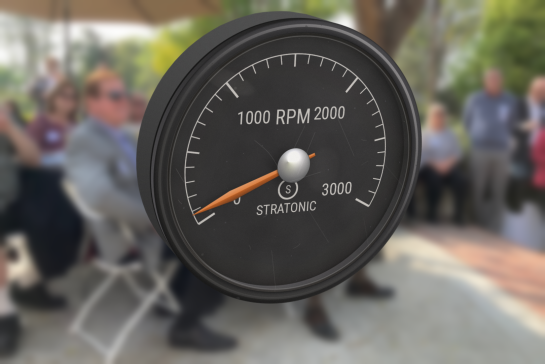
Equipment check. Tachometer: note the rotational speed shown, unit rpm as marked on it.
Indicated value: 100 rpm
